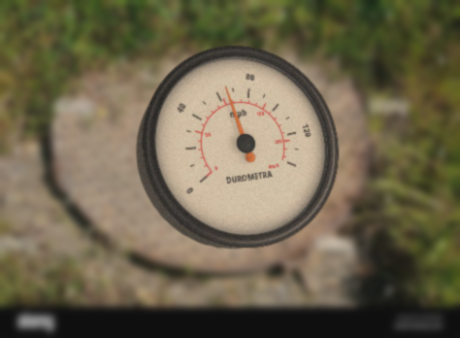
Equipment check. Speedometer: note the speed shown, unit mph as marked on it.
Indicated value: 65 mph
